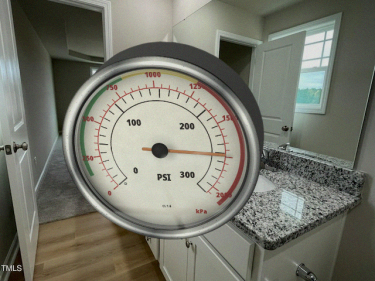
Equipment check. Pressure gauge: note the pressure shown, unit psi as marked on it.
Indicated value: 250 psi
